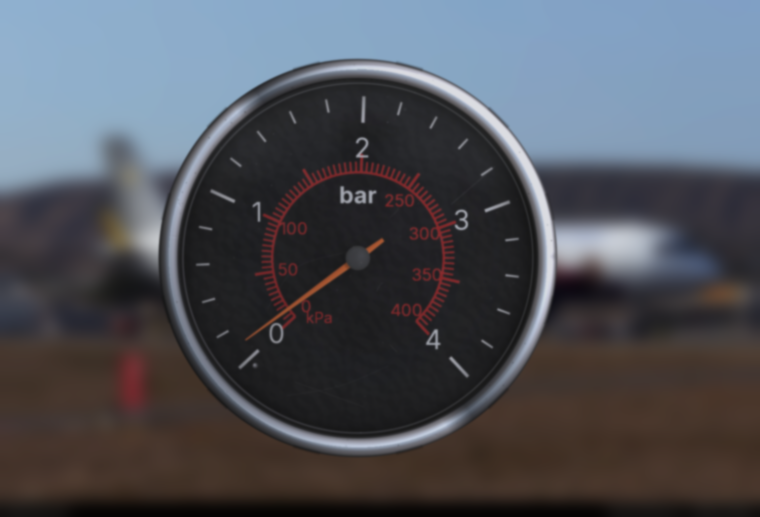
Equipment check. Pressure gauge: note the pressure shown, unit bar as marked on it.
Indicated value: 0.1 bar
